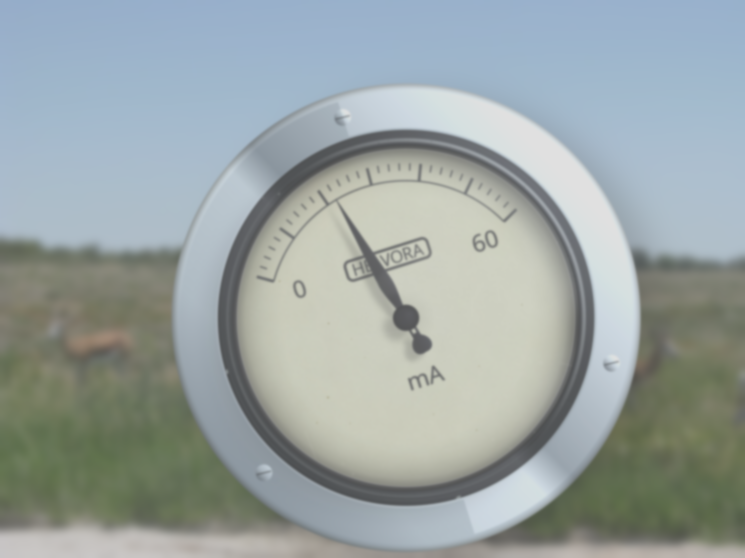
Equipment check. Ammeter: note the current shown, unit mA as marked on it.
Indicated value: 22 mA
